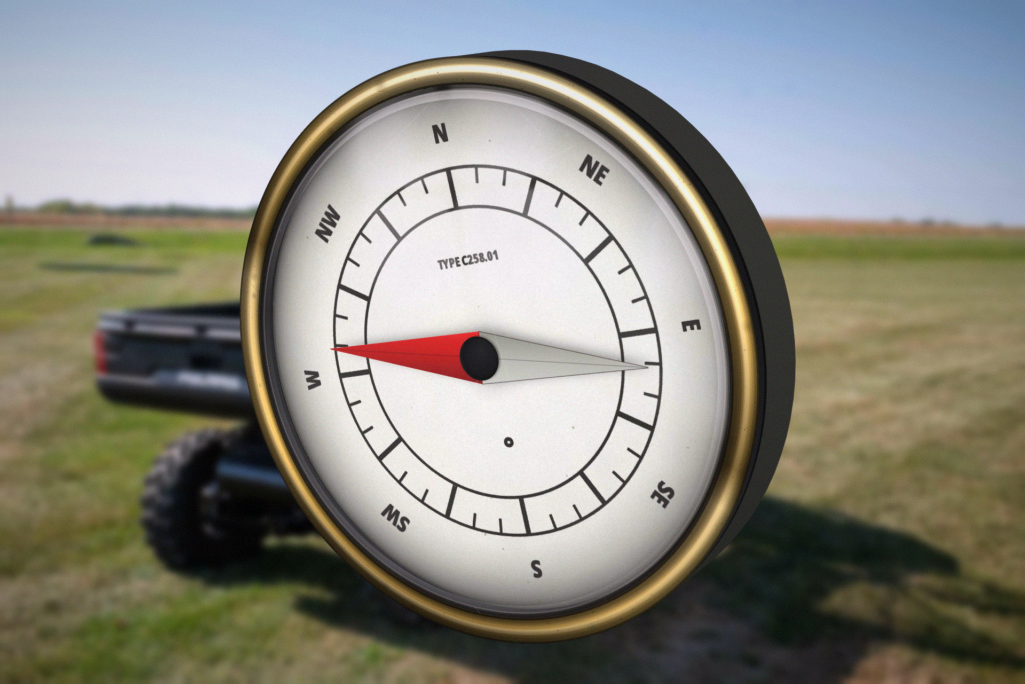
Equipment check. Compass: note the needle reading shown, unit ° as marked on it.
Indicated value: 280 °
